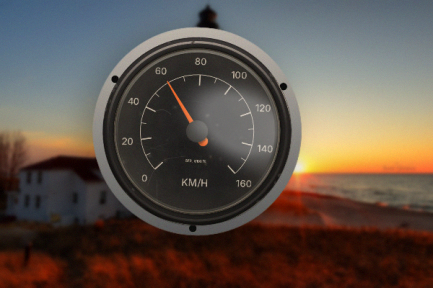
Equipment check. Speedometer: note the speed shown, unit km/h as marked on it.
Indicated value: 60 km/h
